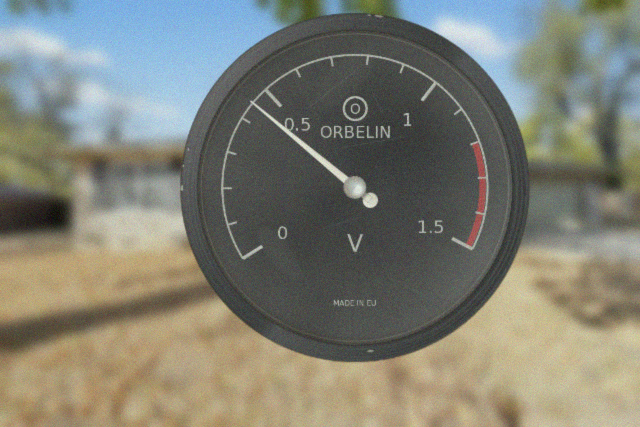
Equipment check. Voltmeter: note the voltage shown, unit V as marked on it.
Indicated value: 0.45 V
